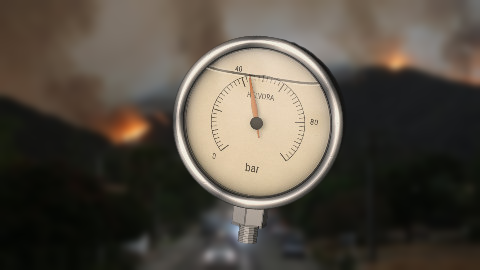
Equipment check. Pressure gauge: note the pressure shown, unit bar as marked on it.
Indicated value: 44 bar
